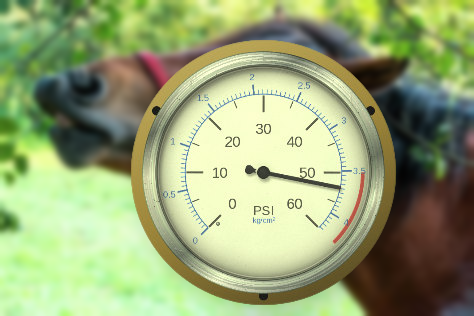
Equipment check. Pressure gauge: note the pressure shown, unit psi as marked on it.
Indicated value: 52.5 psi
